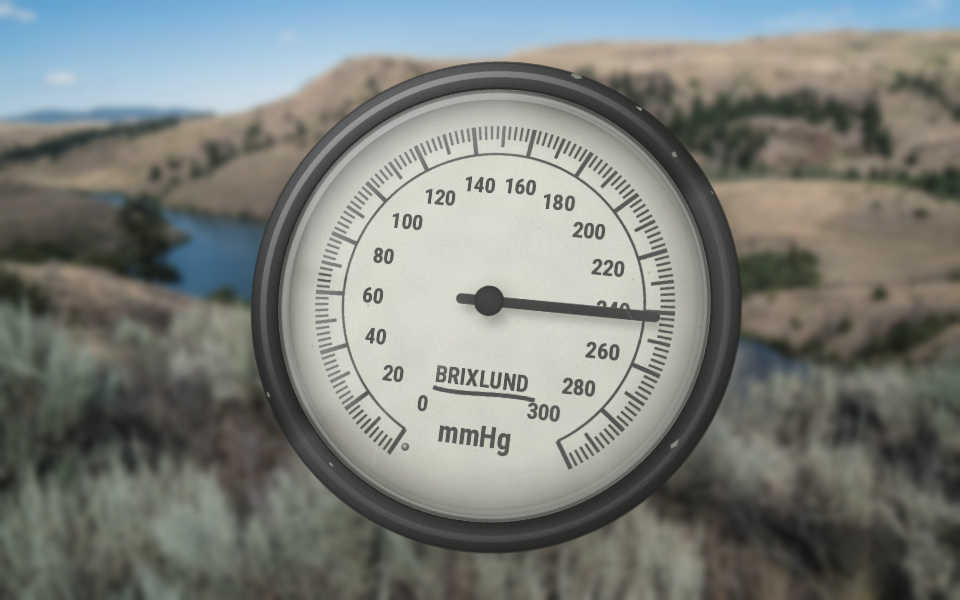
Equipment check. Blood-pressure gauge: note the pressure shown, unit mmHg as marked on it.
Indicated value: 242 mmHg
